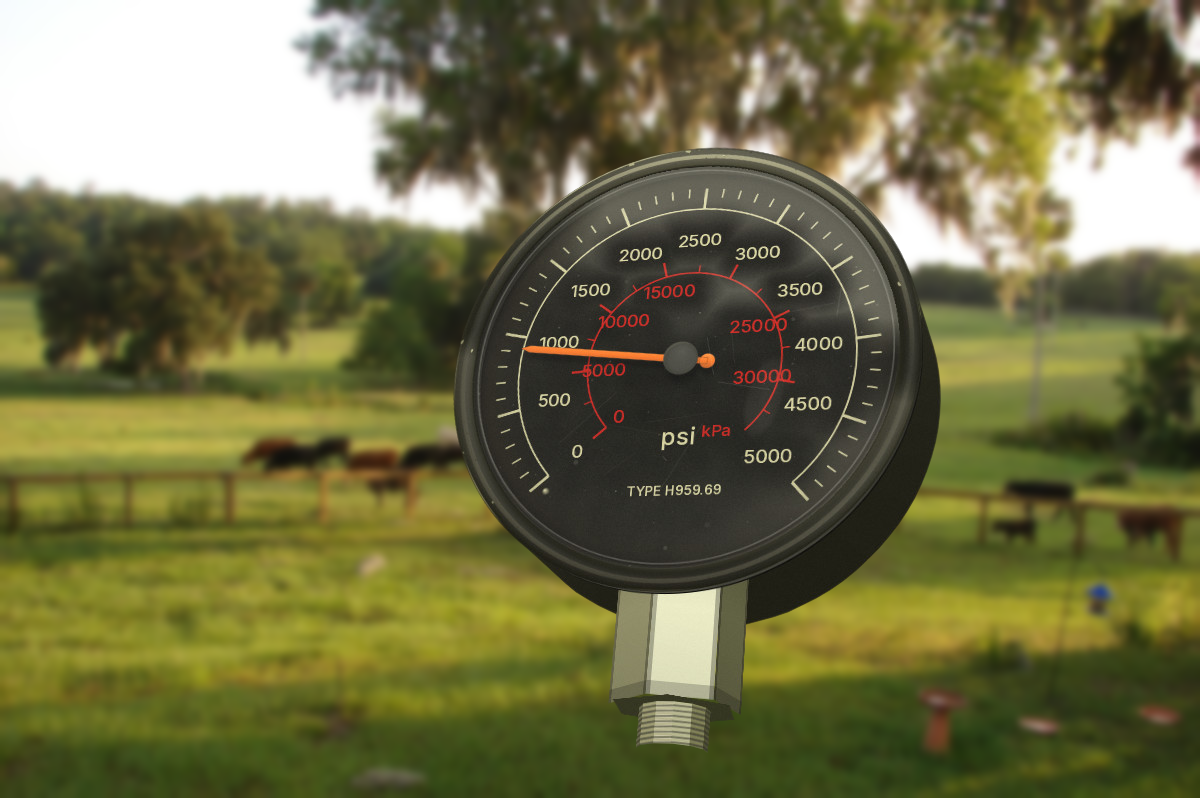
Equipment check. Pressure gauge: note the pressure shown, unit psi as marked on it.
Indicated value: 900 psi
